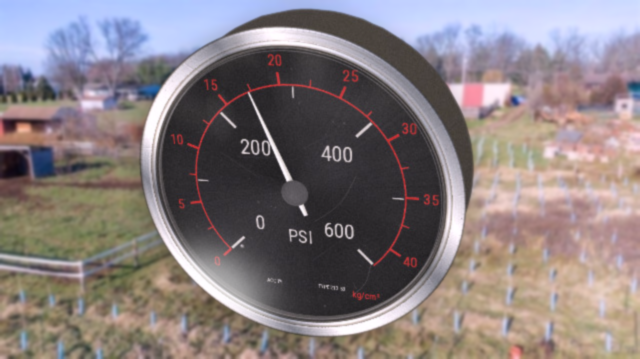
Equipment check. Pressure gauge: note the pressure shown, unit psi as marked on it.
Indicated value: 250 psi
